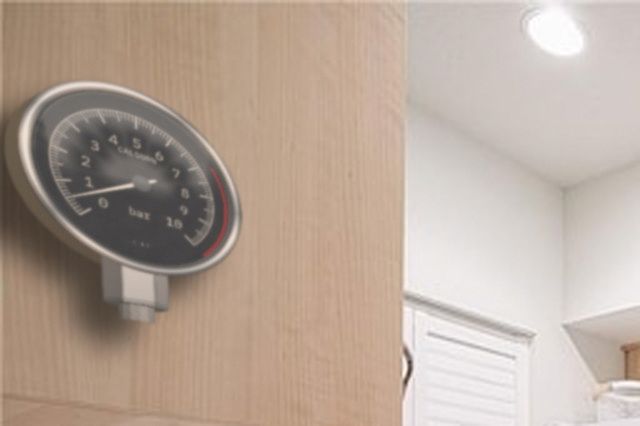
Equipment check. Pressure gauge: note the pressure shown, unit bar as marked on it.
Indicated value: 0.5 bar
